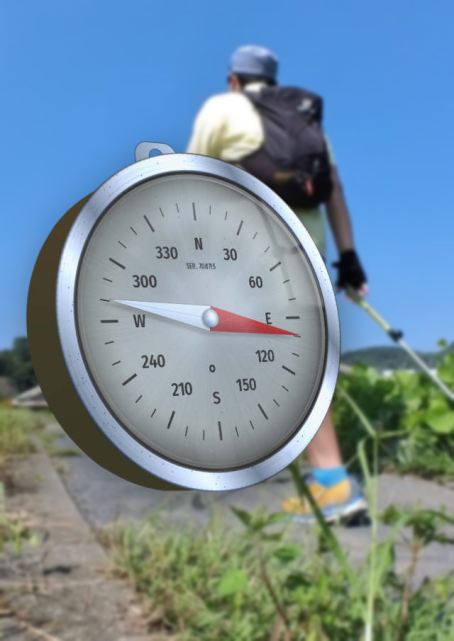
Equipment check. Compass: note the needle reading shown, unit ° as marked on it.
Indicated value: 100 °
